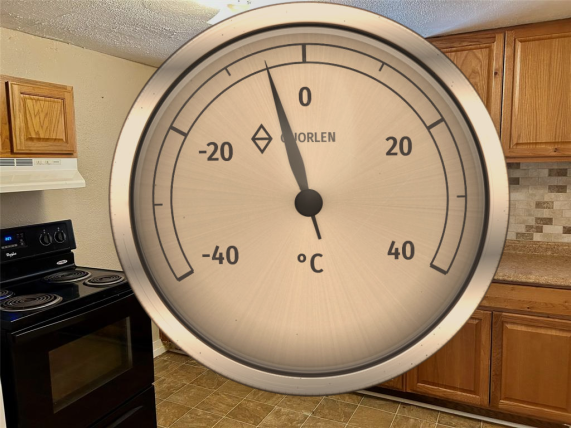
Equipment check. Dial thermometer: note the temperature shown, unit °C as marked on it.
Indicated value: -5 °C
